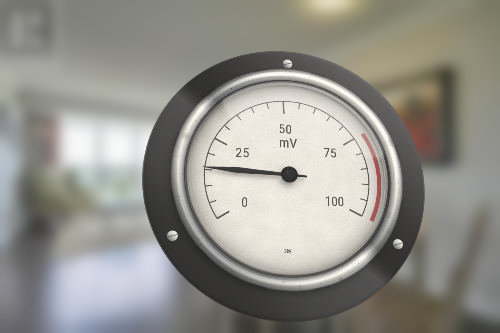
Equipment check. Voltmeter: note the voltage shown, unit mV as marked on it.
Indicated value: 15 mV
